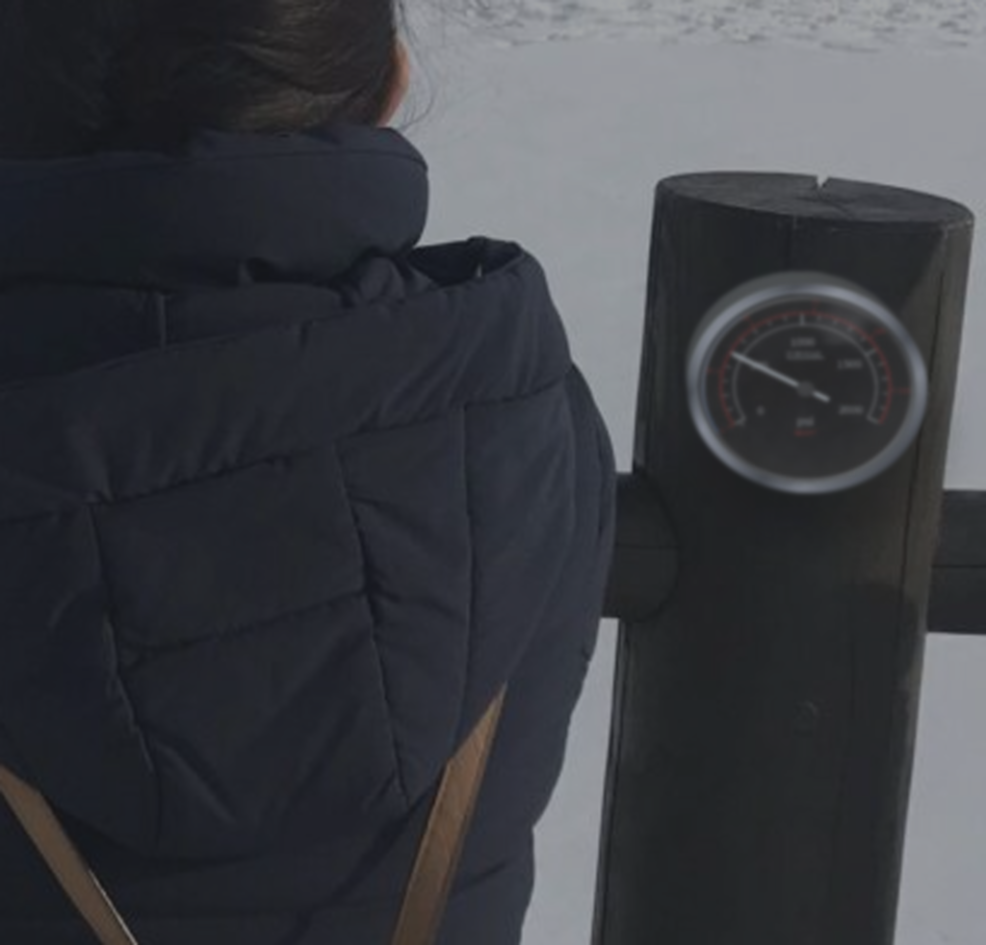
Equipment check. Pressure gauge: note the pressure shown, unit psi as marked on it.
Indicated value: 500 psi
